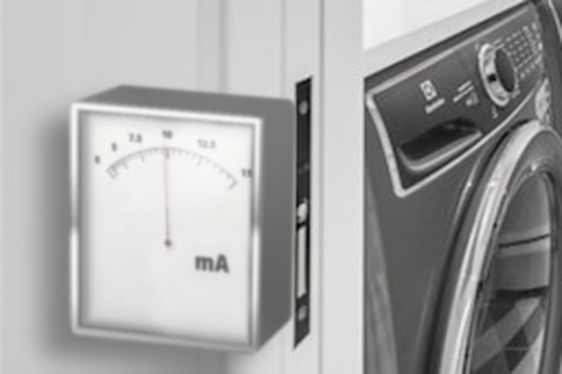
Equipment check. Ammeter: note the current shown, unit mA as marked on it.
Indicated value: 10 mA
